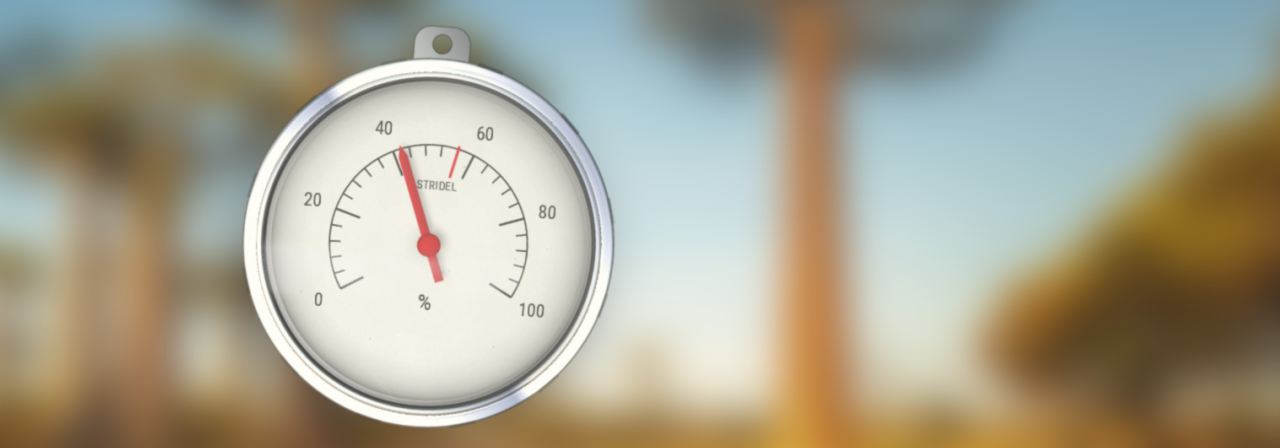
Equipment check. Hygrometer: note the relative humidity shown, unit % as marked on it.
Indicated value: 42 %
